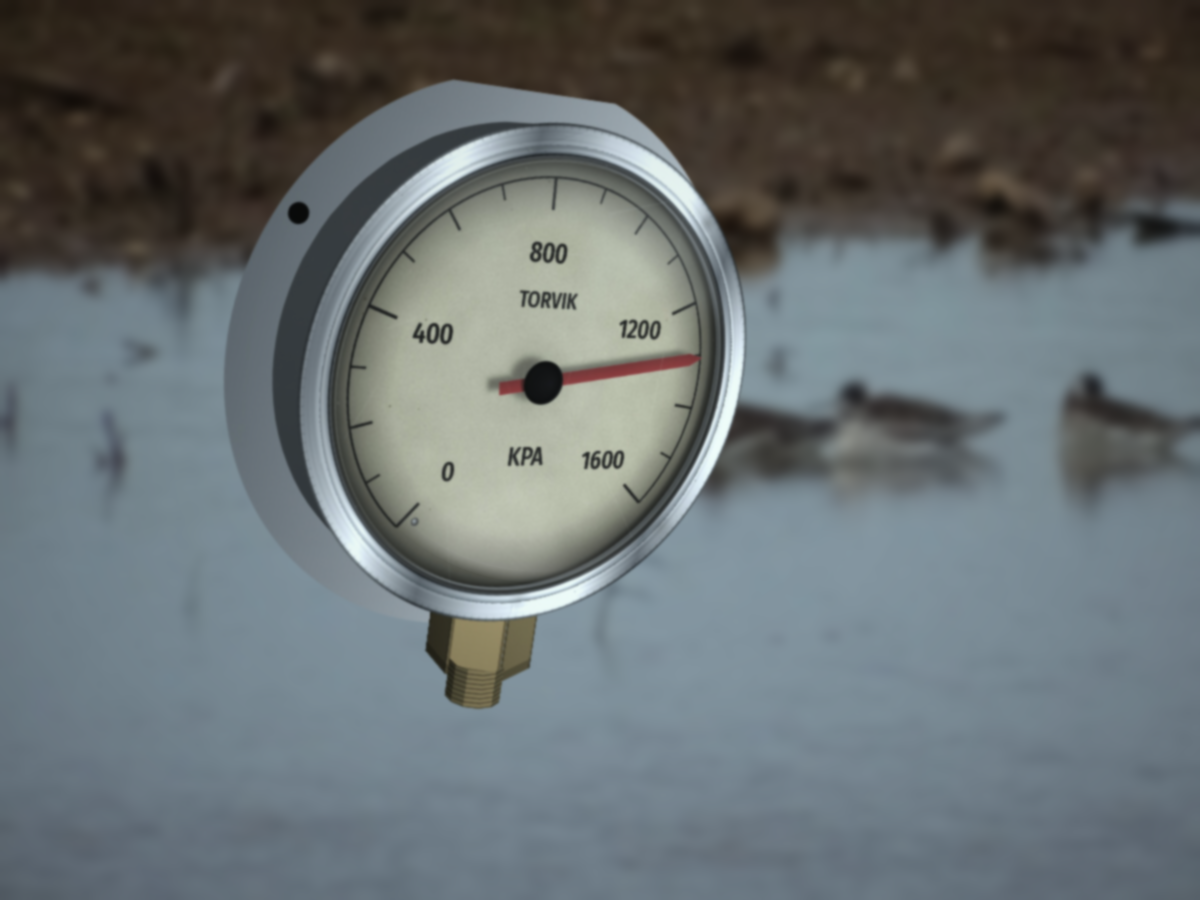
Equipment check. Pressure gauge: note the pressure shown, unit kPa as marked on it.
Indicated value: 1300 kPa
